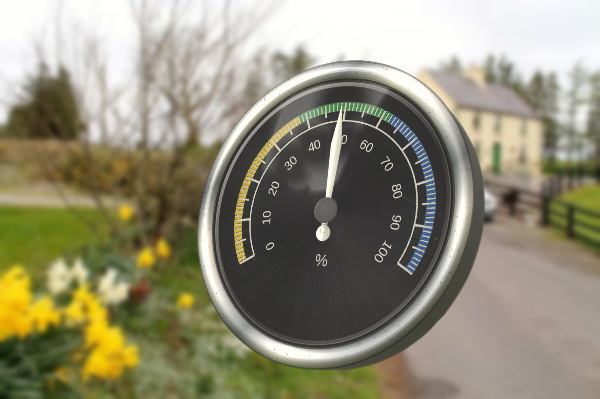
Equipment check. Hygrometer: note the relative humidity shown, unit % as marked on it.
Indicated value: 50 %
